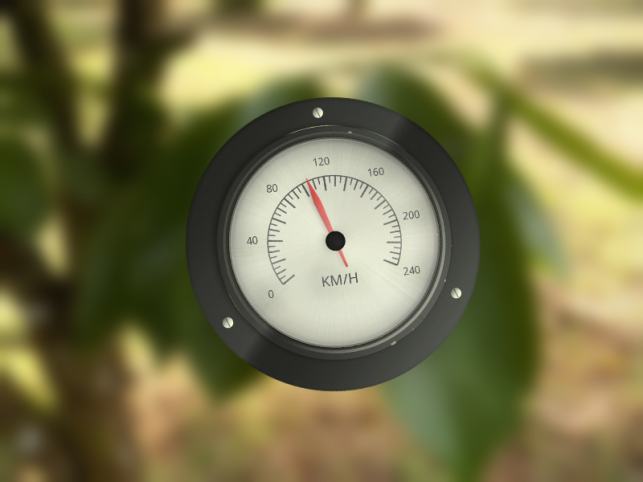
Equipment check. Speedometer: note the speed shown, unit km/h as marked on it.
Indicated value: 105 km/h
